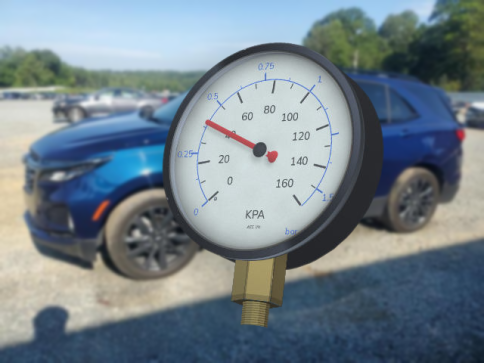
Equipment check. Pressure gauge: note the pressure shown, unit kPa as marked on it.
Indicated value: 40 kPa
